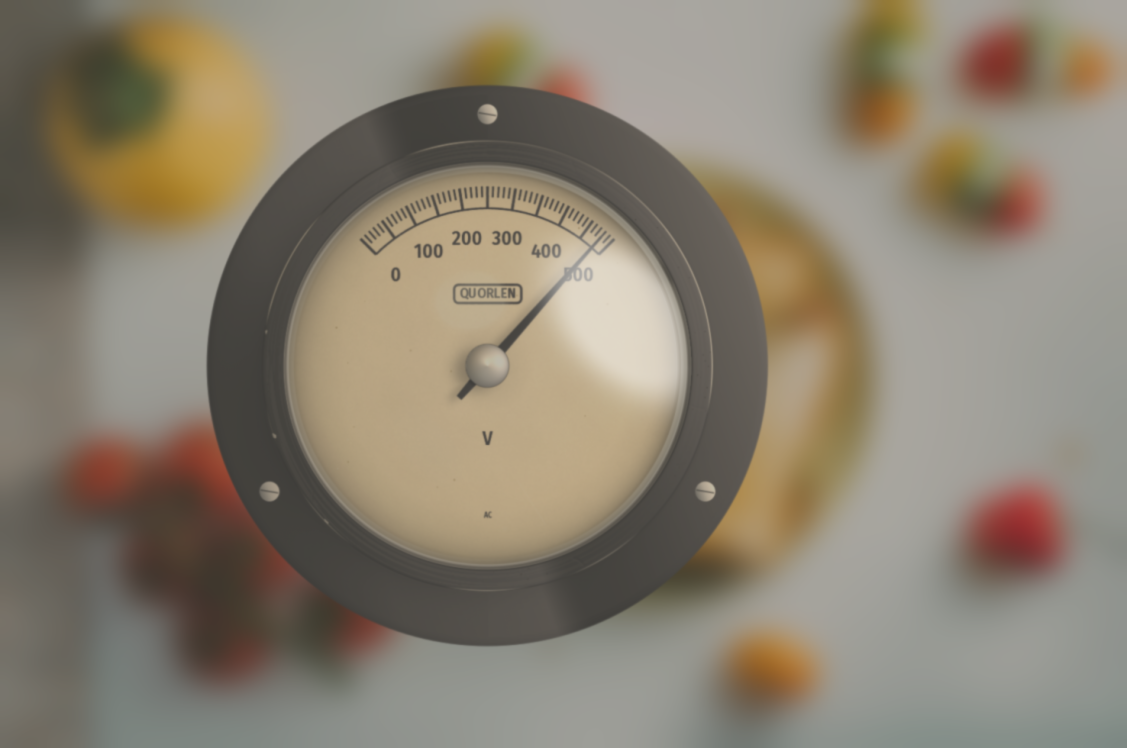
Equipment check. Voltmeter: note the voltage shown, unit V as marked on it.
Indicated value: 480 V
